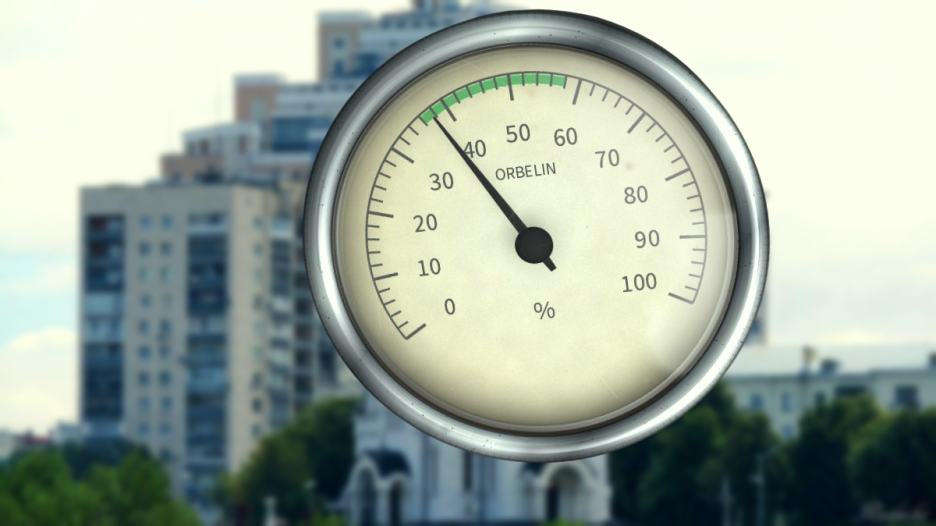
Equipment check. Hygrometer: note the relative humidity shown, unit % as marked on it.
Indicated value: 38 %
